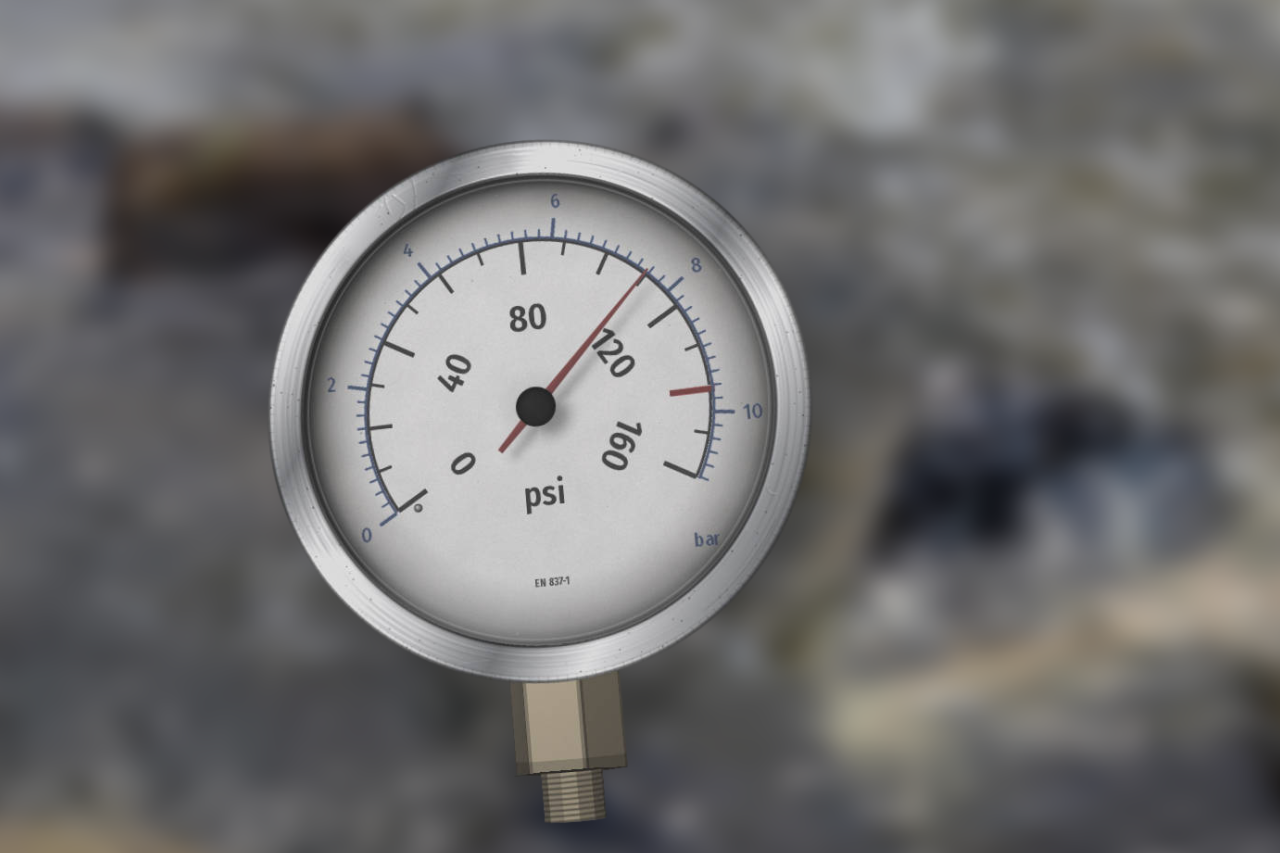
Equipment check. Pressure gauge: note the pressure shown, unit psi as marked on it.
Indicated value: 110 psi
